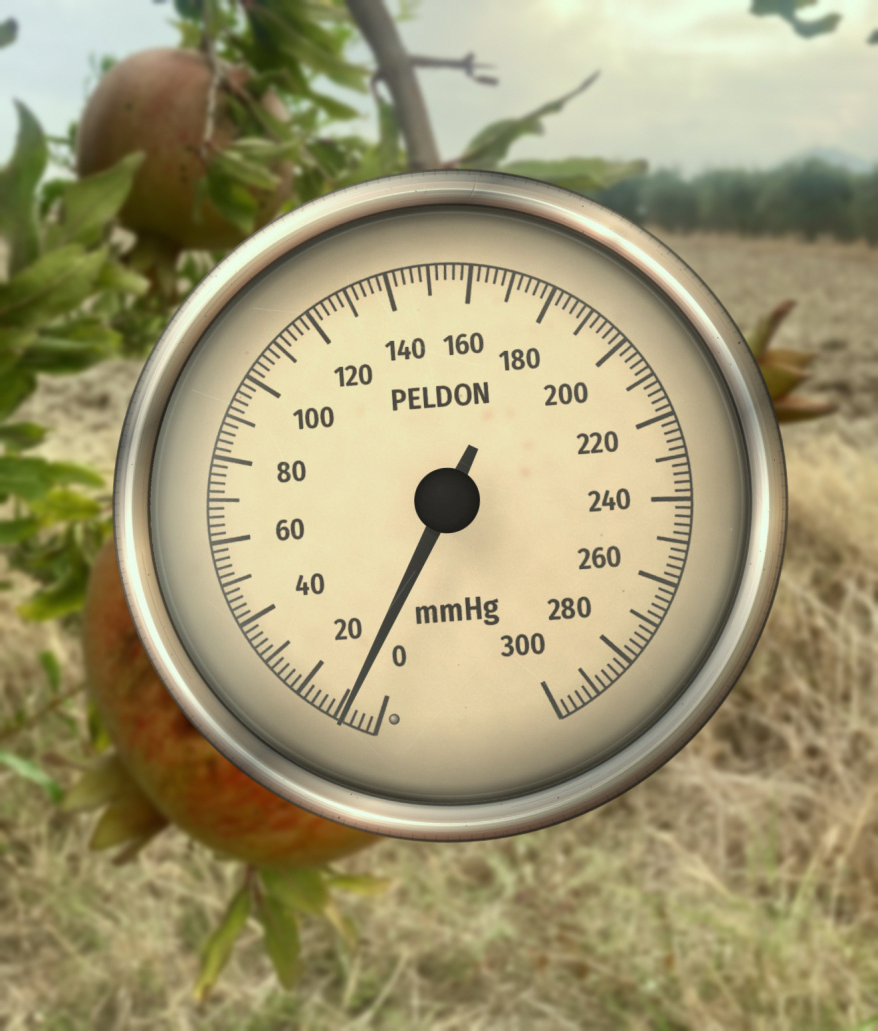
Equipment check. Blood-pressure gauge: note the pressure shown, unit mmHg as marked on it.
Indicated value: 8 mmHg
